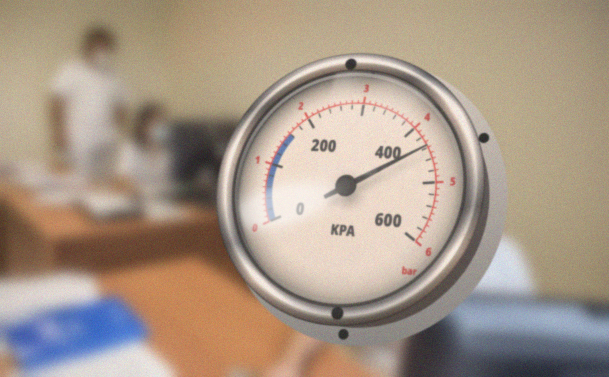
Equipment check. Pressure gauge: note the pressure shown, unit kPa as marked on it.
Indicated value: 440 kPa
